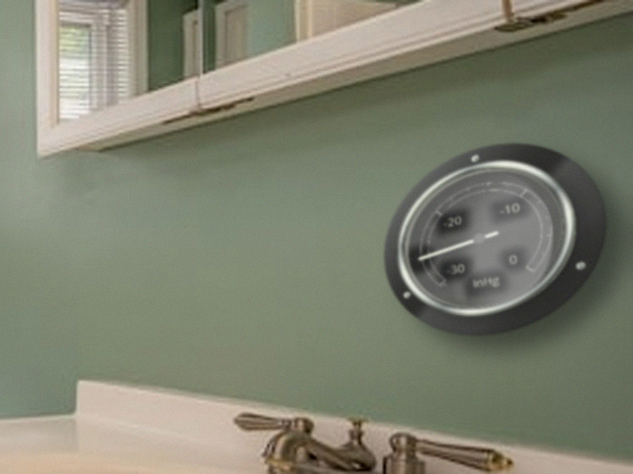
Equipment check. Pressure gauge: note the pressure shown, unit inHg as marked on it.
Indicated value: -26 inHg
